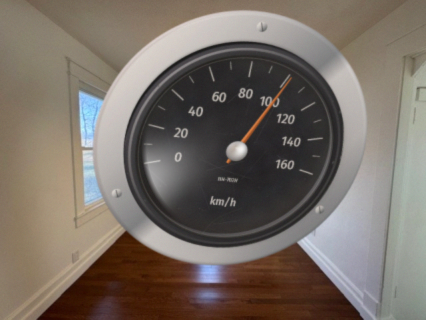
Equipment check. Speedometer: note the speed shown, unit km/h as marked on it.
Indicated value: 100 km/h
